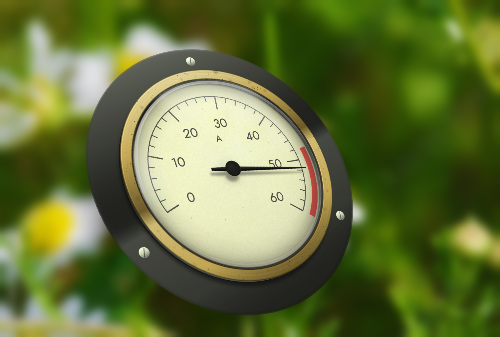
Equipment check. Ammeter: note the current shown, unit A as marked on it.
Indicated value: 52 A
